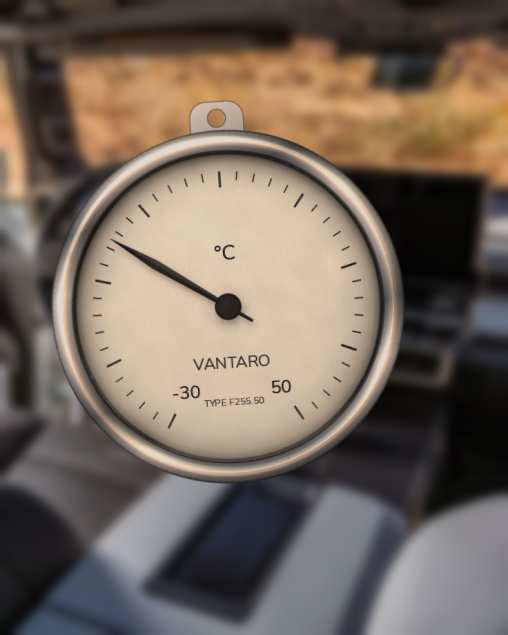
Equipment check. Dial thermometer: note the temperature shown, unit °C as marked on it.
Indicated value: -5 °C
